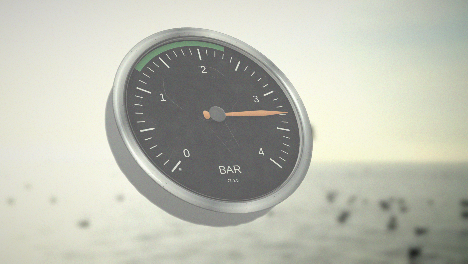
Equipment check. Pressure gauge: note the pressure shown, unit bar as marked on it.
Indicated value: 3.3 bar
